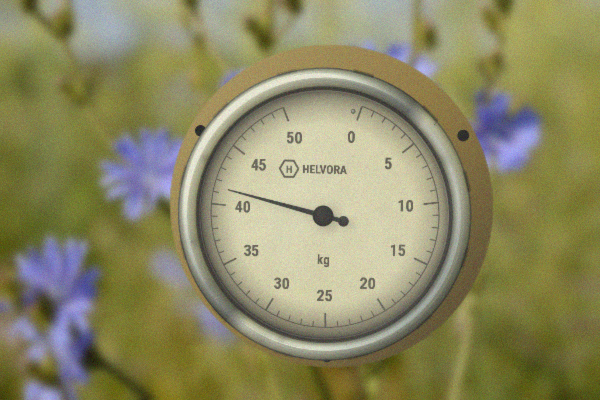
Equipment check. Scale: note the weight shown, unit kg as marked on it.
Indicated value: 41.5 kg
